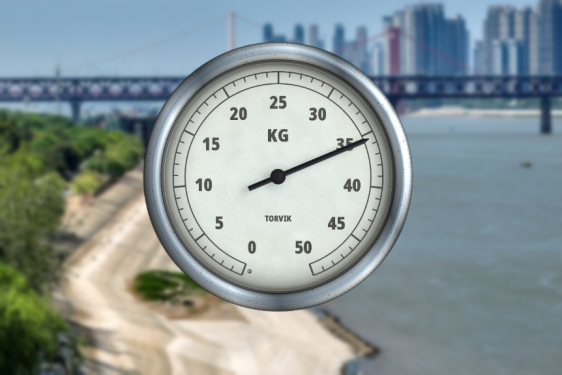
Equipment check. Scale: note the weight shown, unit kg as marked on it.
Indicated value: 35.5 kg
